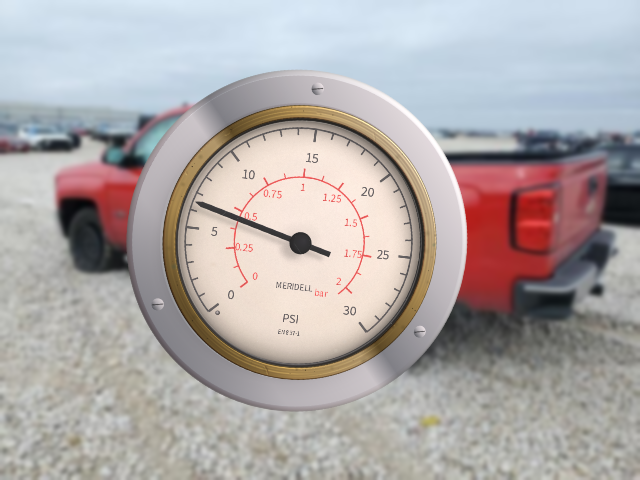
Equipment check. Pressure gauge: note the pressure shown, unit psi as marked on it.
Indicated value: 6.5 psi
